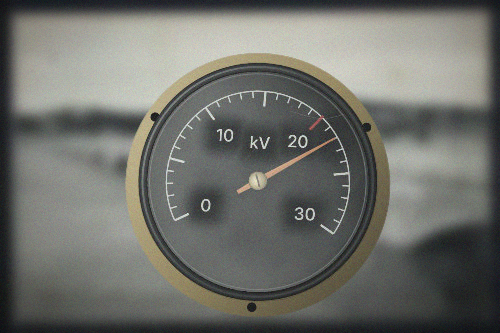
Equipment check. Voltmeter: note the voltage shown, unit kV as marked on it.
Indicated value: 22 kV
